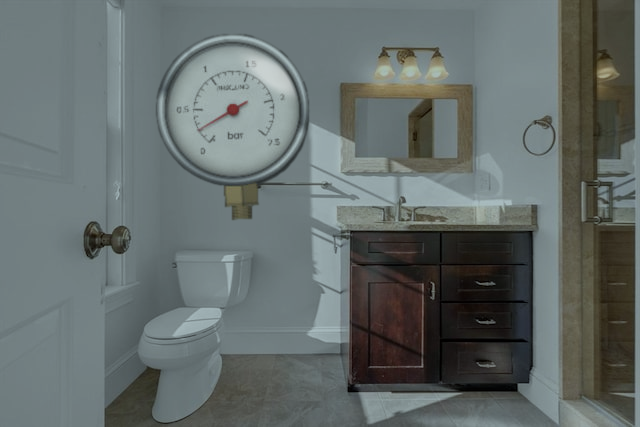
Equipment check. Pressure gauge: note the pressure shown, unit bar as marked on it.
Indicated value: 0.2 bar
